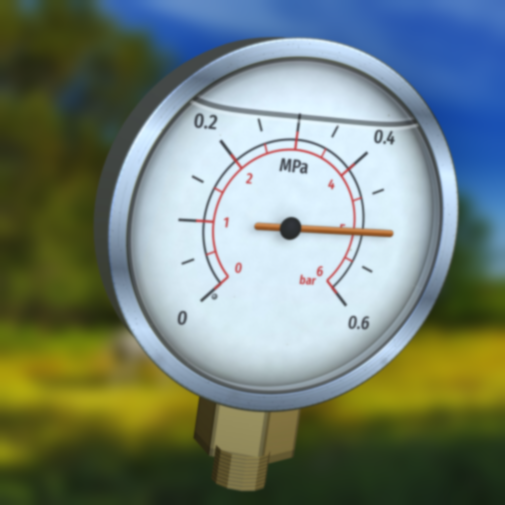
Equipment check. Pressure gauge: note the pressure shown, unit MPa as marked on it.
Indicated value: 0.5 MPa
